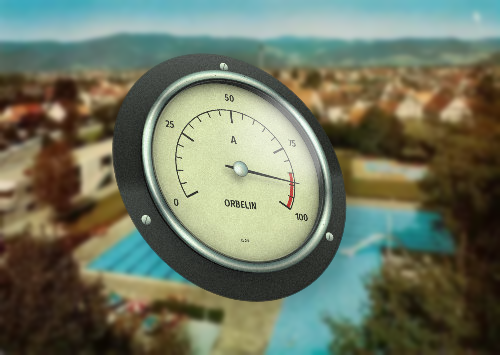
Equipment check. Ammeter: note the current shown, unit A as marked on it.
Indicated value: 90 A
